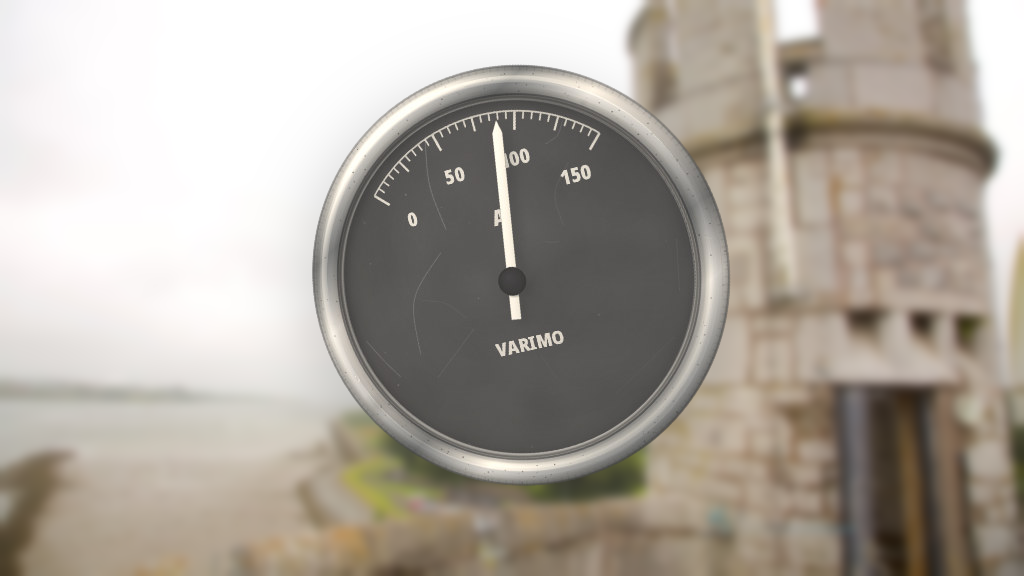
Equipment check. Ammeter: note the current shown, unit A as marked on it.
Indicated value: 90 A
